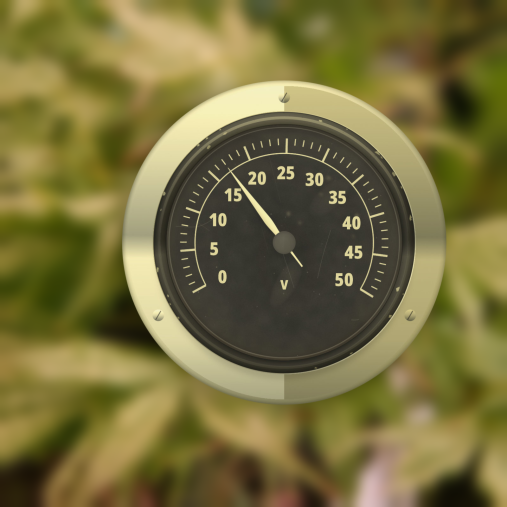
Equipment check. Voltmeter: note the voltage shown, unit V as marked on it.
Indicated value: 17 V
